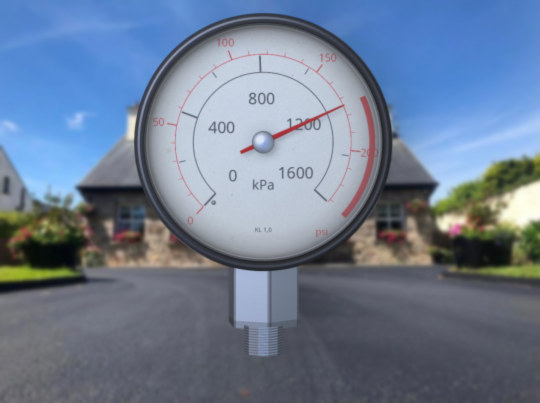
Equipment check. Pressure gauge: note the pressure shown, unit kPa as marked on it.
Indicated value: 1200 kPa
